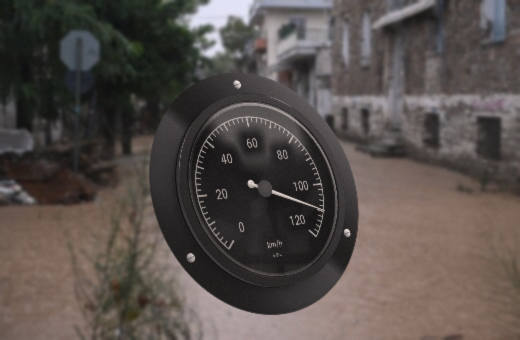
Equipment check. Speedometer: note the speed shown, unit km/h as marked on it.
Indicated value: 110 km/h
